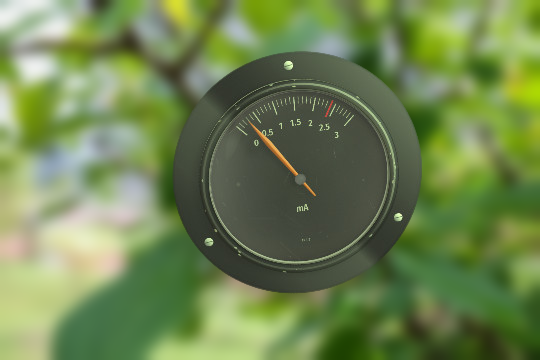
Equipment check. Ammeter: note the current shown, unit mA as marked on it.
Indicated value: 0.3 mA
